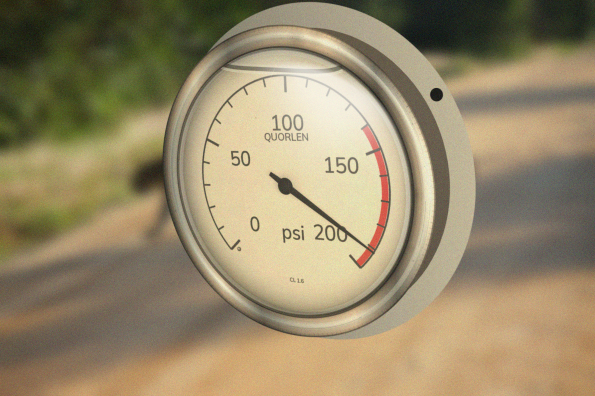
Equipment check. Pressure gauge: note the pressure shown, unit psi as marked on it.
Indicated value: 190 psi
